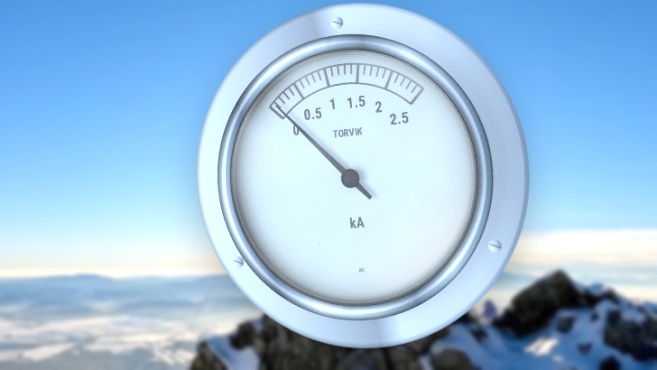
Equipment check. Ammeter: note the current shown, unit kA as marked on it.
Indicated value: 0.1 kA
